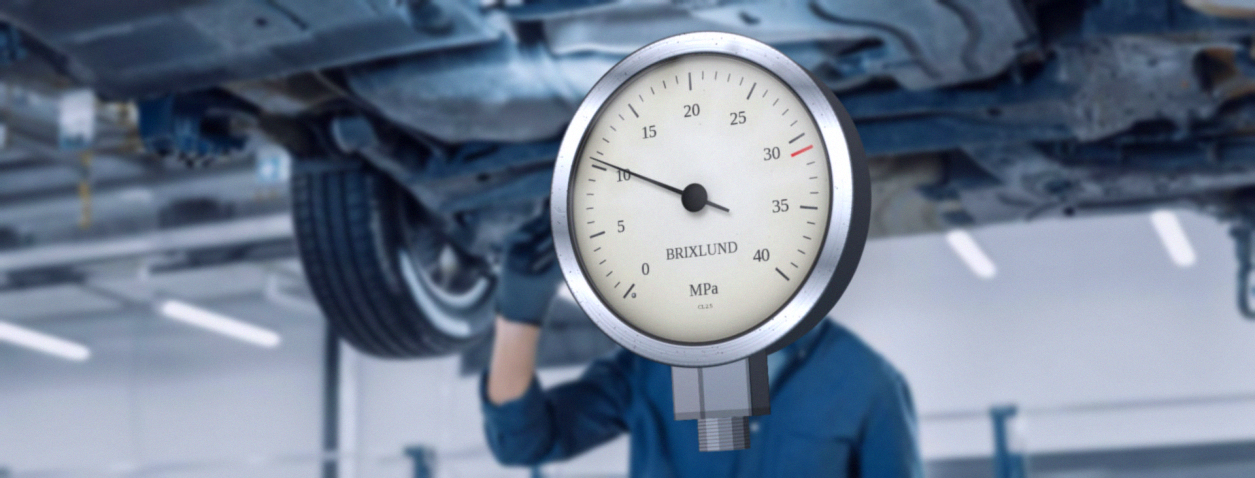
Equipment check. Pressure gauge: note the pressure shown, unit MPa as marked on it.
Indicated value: 10.5 MPa
